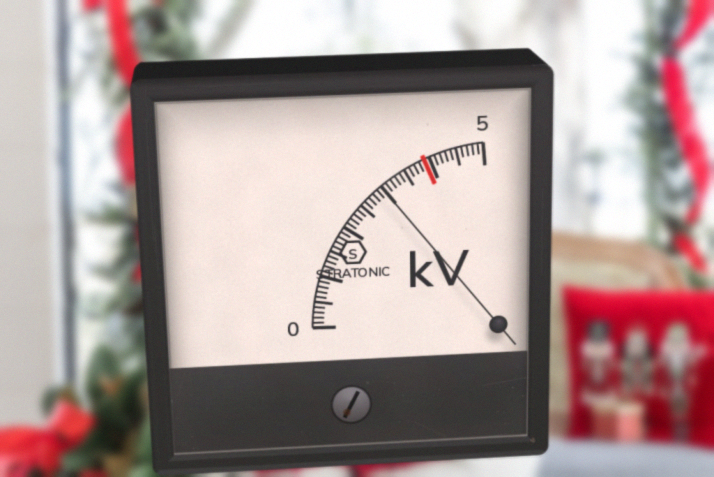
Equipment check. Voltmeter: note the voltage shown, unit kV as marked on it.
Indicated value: 3 kV
